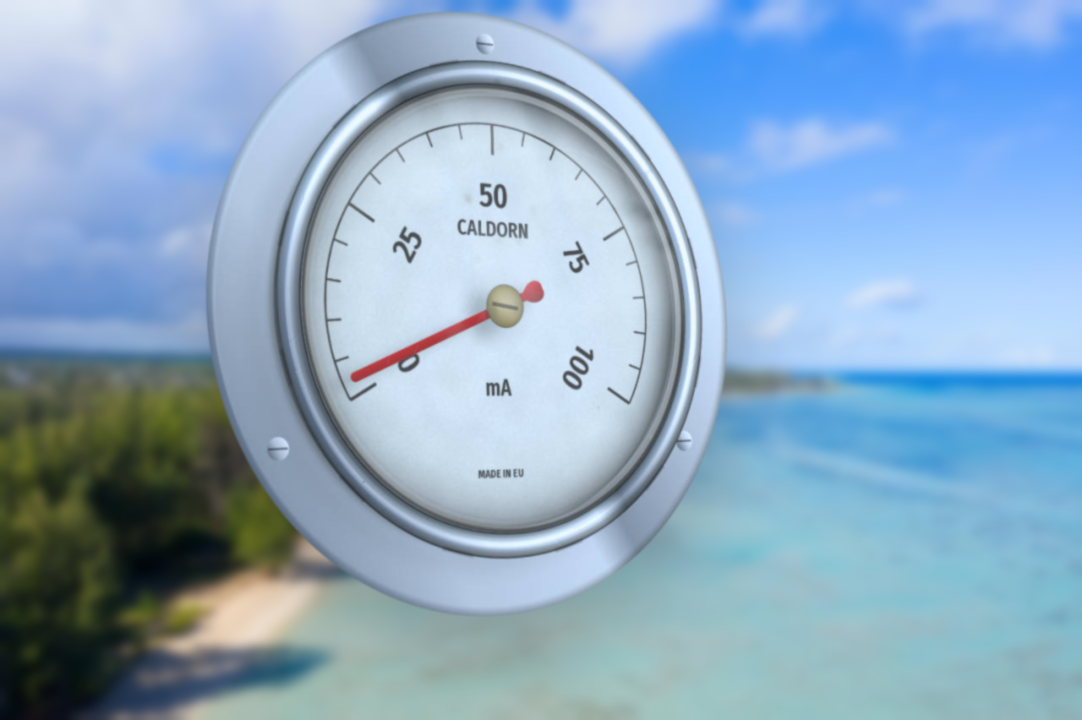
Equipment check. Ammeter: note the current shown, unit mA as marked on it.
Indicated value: 2.5 mA
